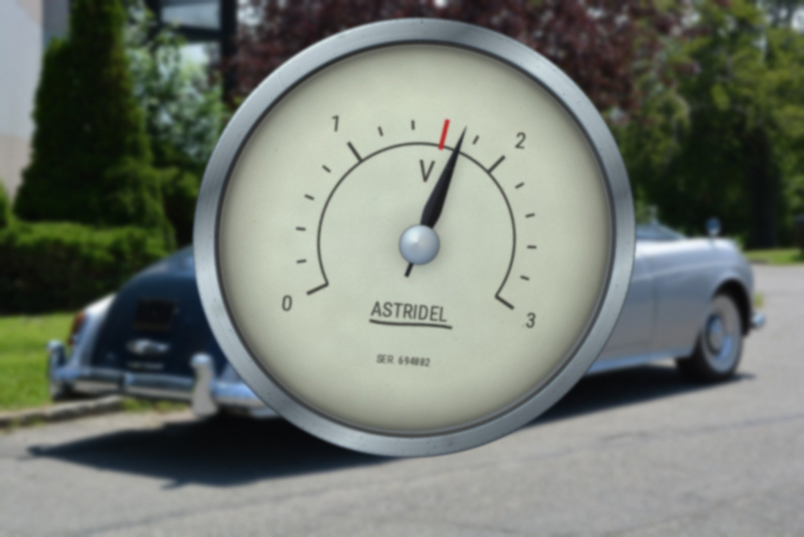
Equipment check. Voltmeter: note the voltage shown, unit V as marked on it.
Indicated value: 1.7 V
